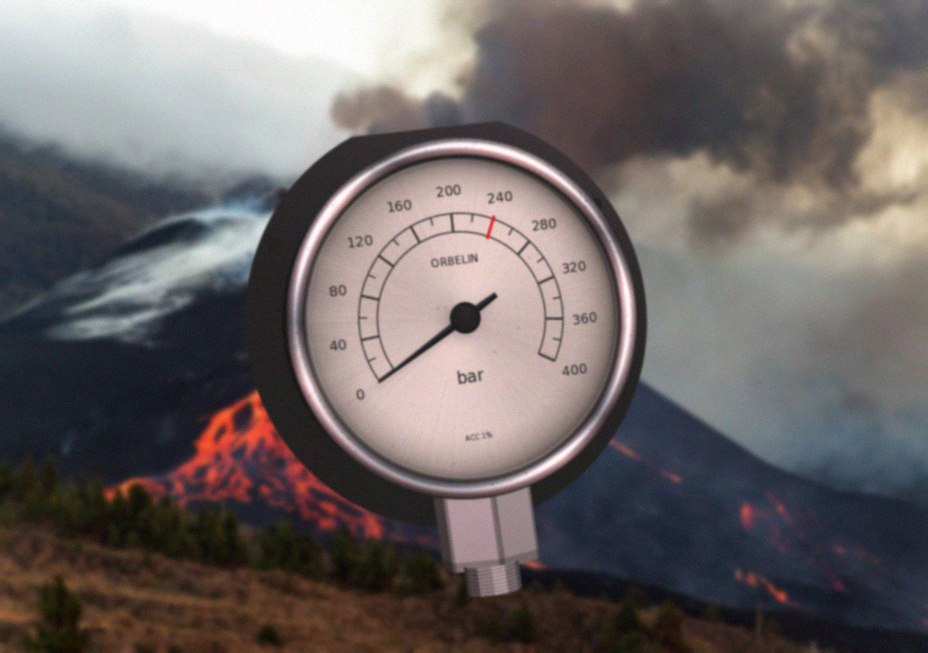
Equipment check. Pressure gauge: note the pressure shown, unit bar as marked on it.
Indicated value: 0 bar
